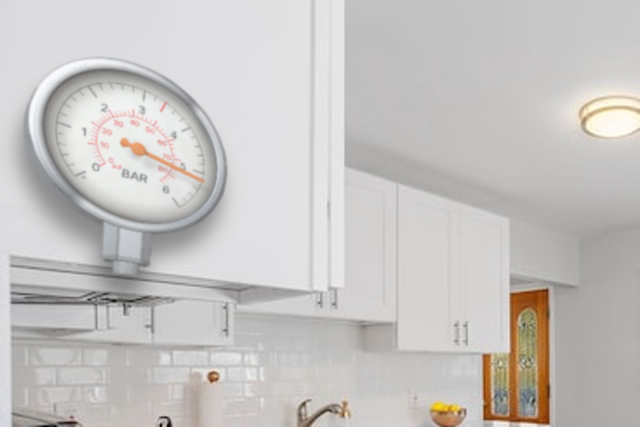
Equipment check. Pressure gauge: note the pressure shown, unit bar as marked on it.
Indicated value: 5.2 bar
